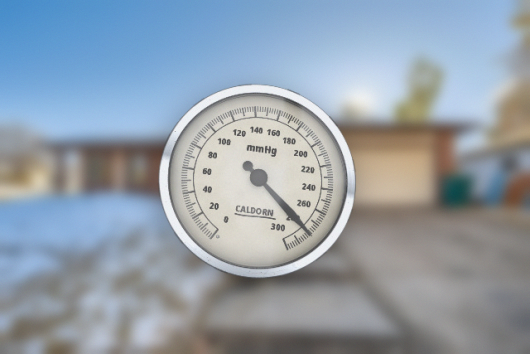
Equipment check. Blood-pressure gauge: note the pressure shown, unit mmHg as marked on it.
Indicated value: 280 mmHg
